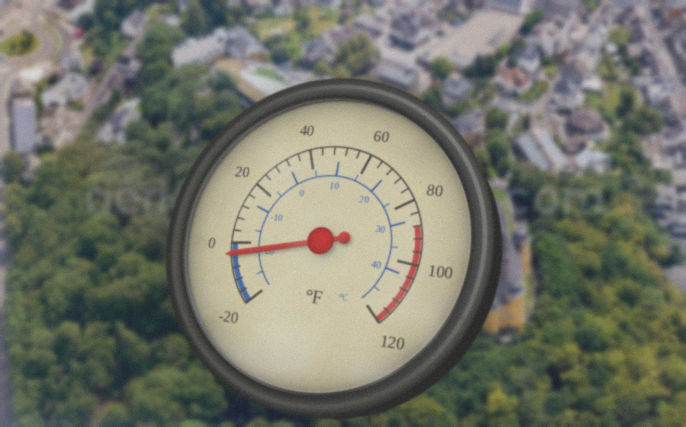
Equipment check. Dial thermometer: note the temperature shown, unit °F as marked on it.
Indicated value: -4 °F
